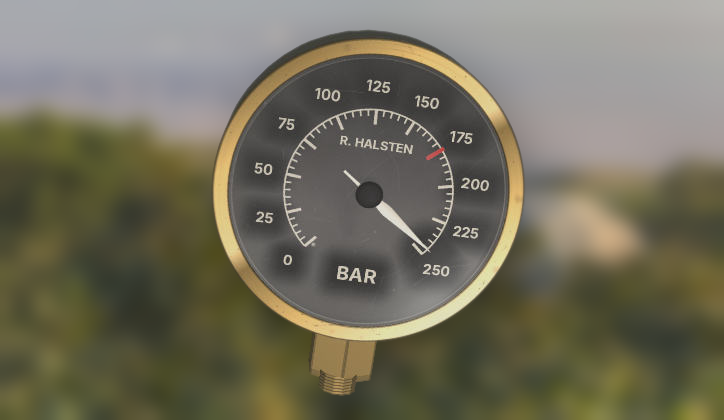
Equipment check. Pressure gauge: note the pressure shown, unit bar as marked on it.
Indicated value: 245 bar
